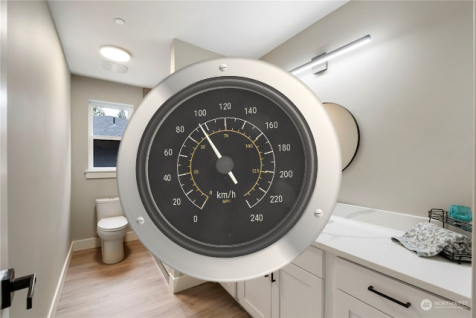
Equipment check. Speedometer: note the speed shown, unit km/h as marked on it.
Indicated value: 95 km/h
